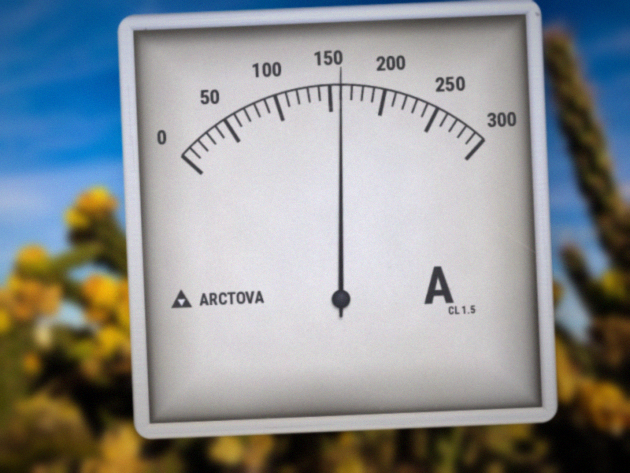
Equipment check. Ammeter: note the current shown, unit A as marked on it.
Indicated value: 160 A
